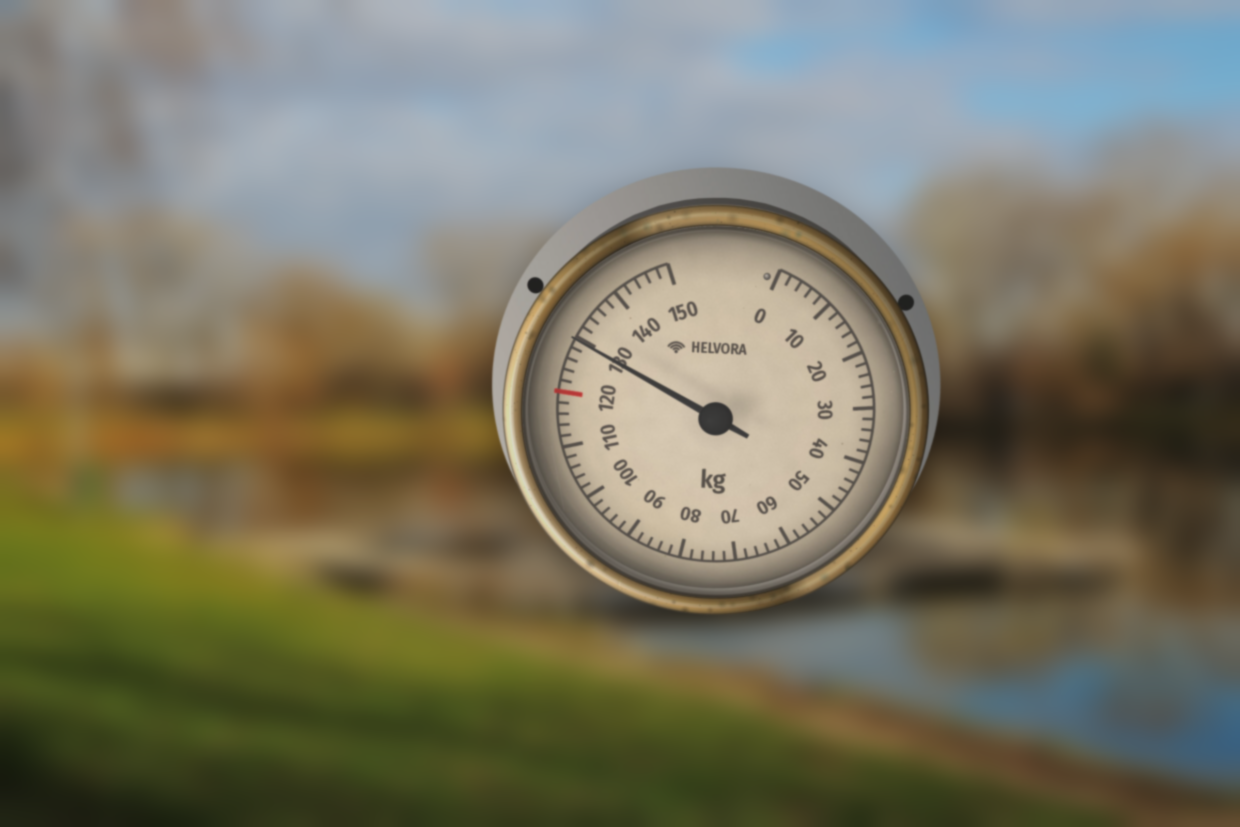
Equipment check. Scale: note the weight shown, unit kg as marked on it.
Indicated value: 130 kg
